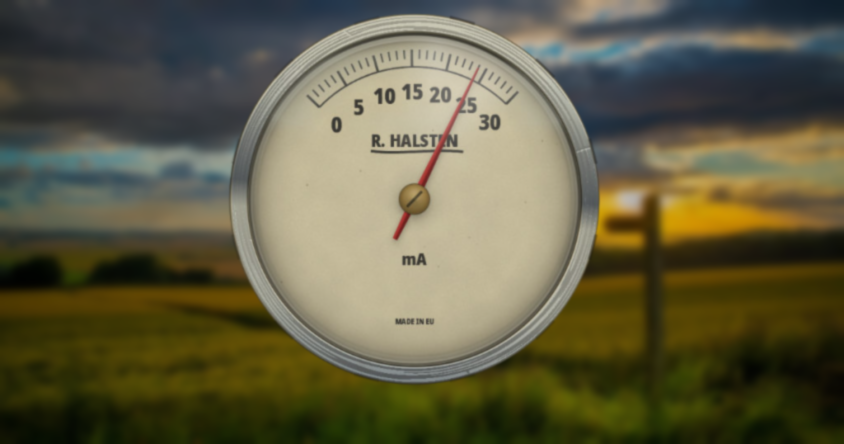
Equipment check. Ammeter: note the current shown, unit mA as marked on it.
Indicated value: 24 mA
